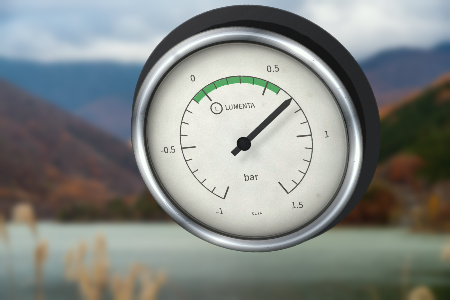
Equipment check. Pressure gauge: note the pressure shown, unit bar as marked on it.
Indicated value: 0.7 bar
